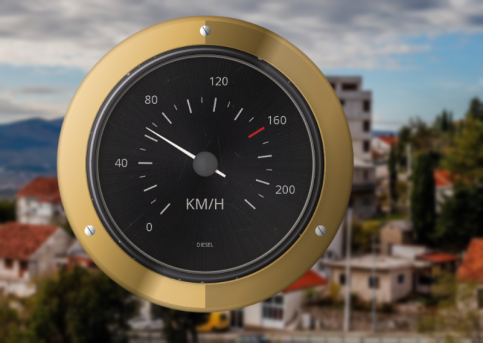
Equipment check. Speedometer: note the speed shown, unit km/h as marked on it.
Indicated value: 65 km/h
